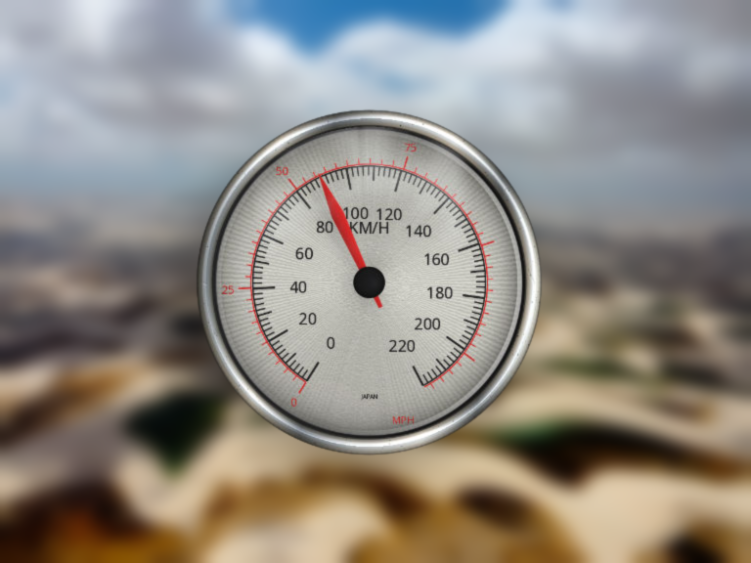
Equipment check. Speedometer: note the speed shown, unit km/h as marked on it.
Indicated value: 90 km/h
